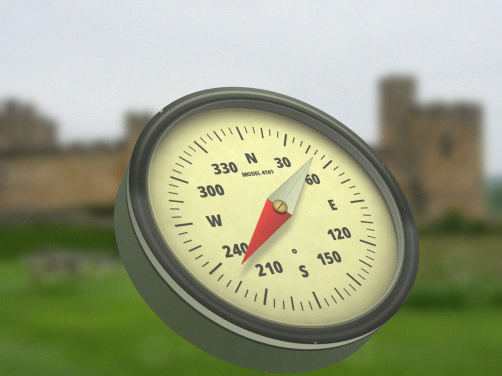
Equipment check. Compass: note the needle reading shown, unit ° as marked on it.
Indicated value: 230 °
